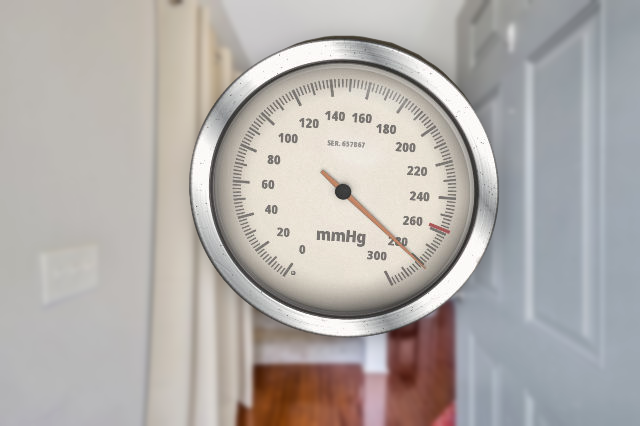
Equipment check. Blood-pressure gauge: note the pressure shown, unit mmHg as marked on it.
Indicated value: 280 mmHg
